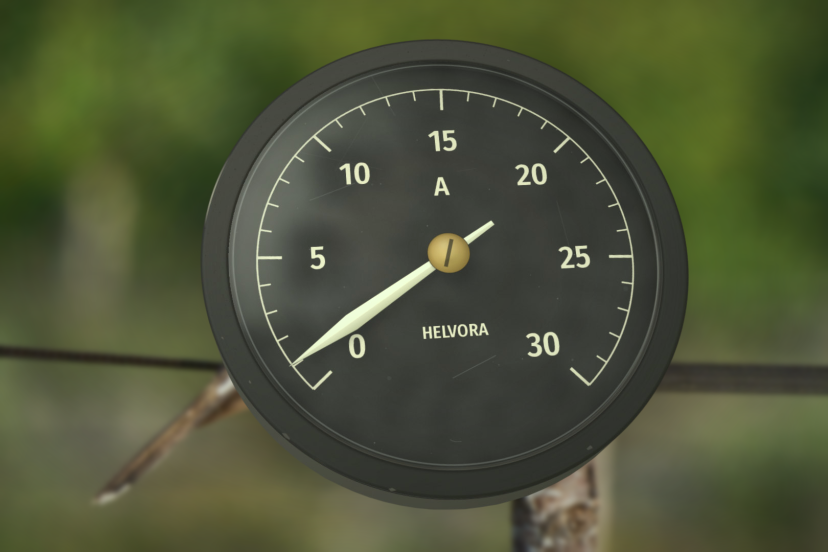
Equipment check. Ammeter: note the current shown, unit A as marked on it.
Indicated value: 1 A
